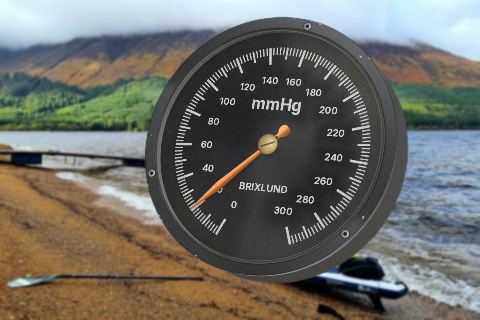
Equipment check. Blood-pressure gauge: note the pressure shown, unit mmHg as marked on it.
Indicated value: 20 mmHg
